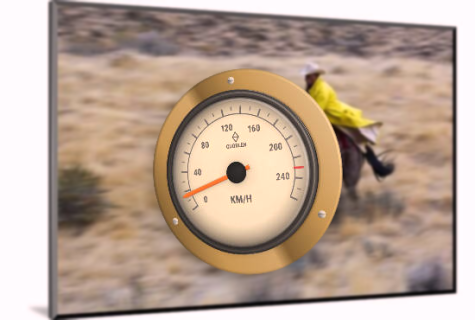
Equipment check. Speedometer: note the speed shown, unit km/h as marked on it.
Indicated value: 15 km/h
